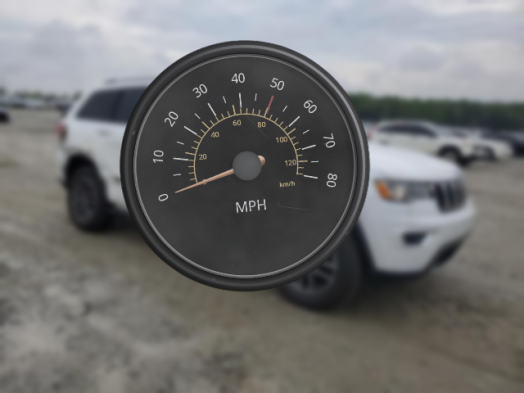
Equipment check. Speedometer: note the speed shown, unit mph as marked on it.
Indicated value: 0 mph
